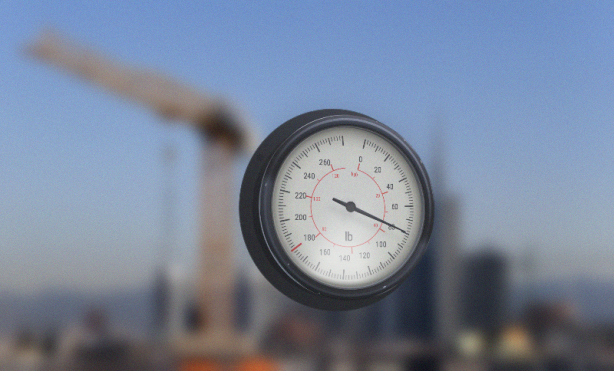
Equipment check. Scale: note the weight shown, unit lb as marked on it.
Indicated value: 80 lb
